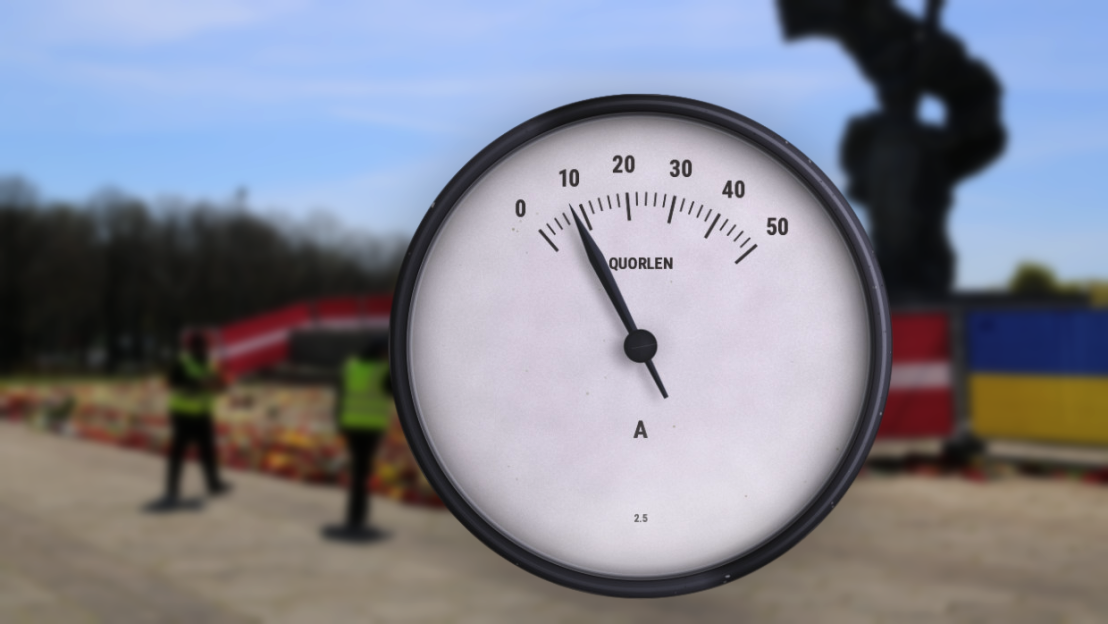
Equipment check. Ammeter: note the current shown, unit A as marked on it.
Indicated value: 8 A
